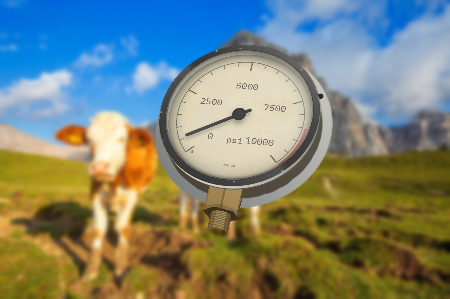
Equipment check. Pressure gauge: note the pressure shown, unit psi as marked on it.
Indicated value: 500 psi
